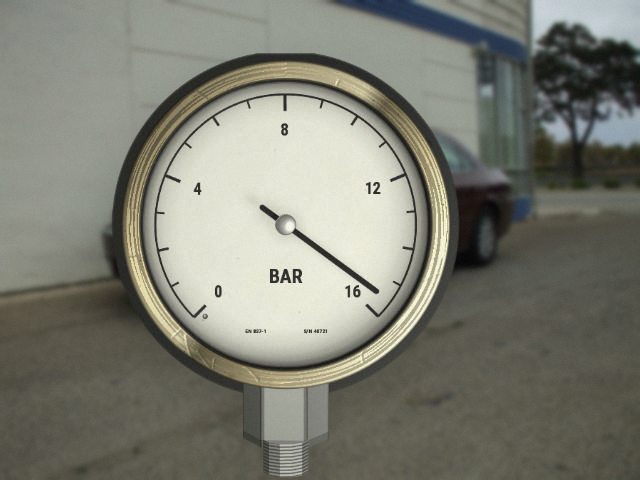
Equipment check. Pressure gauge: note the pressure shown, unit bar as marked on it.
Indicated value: 15.5 bar
